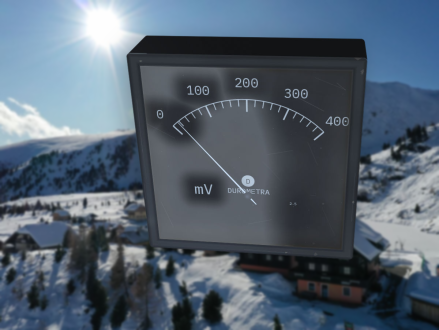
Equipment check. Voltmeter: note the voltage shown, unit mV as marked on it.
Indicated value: 20 mV
